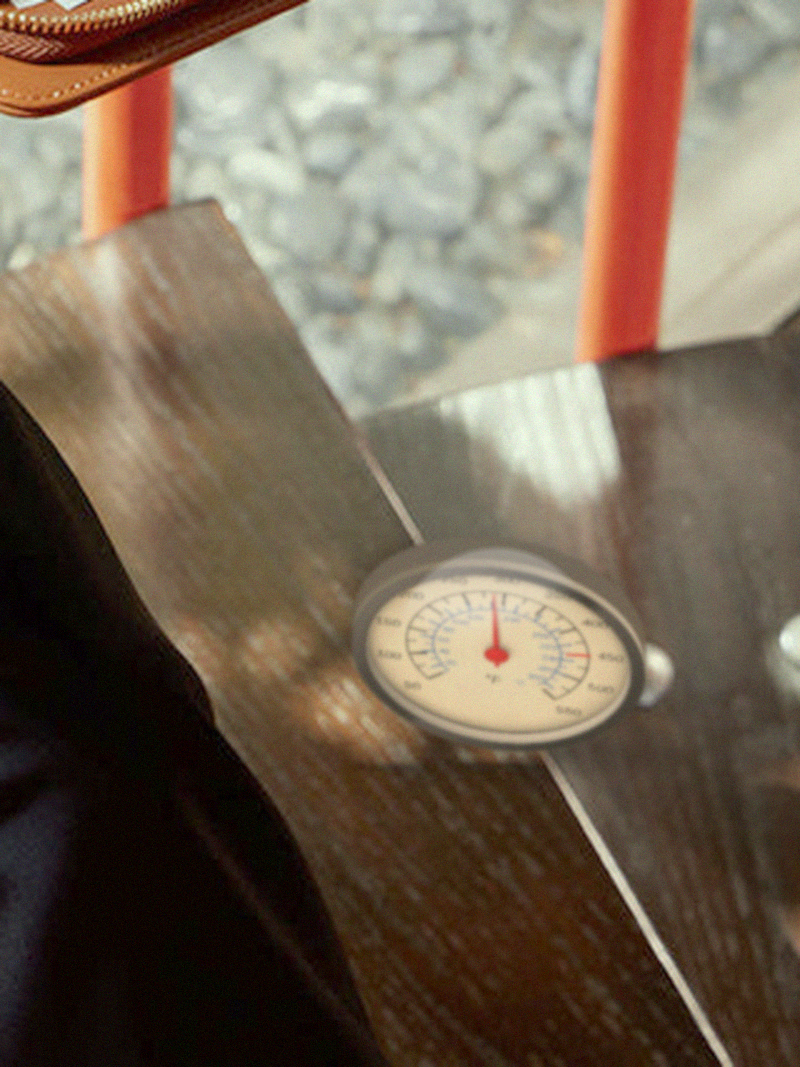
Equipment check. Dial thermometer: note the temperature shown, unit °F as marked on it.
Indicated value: 287.5 °F
